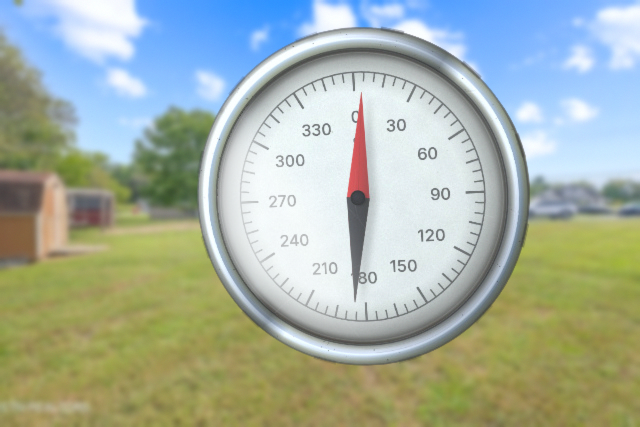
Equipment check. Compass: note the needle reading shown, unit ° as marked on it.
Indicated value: 5 °
